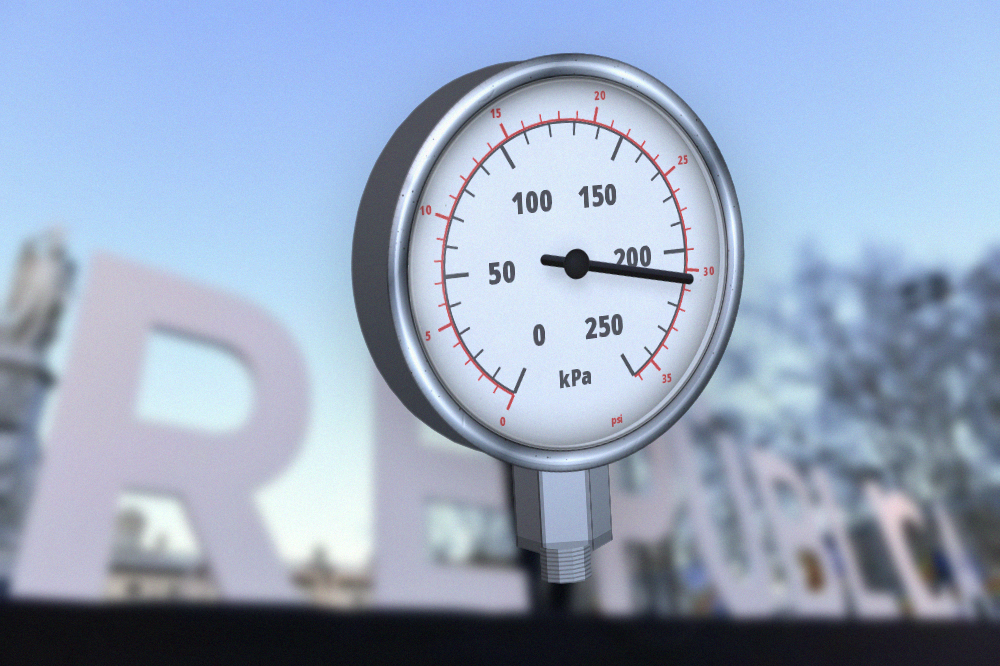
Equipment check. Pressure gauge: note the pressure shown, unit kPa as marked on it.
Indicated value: 210 kPa
